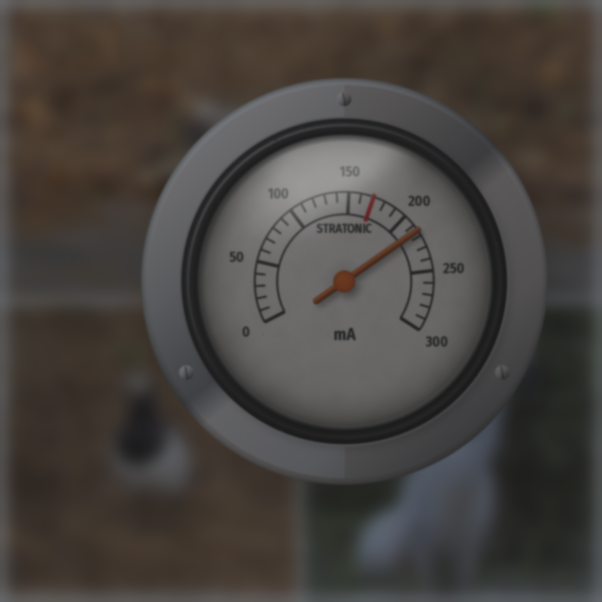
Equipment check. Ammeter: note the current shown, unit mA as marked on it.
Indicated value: 215 mA
